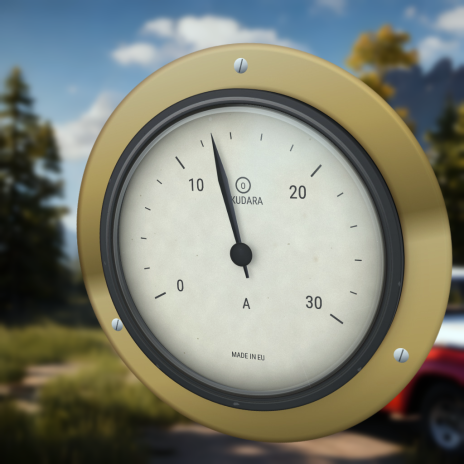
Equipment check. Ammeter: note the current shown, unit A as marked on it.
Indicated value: 13 A
